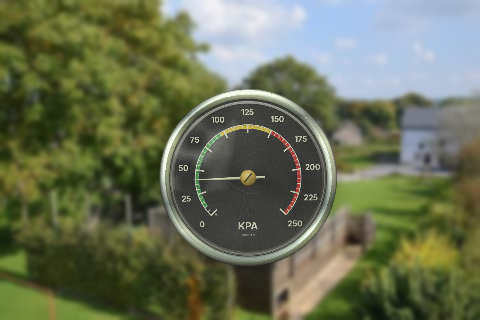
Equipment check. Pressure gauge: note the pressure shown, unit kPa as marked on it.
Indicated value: 40 kPa
